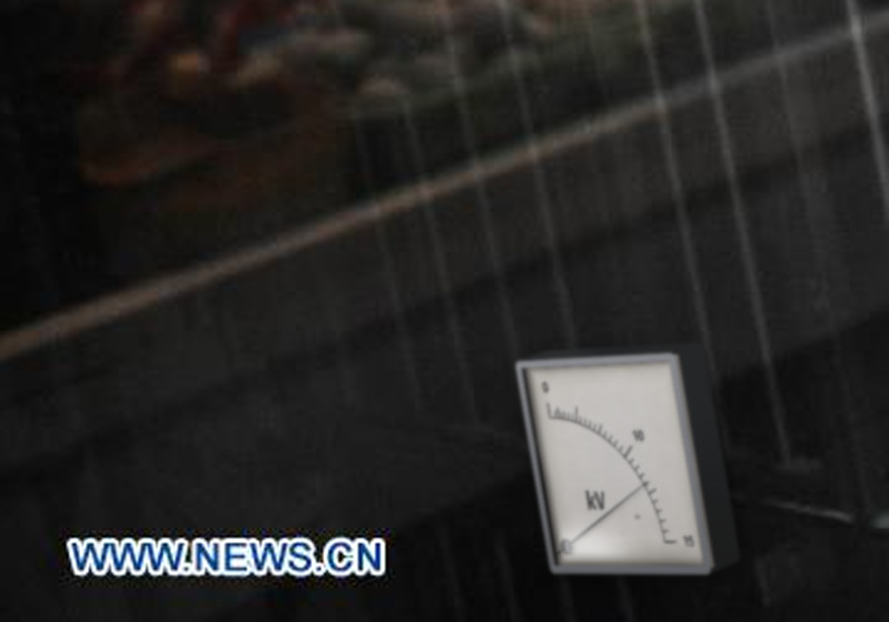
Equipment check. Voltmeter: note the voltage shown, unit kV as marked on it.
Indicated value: 12 kV
